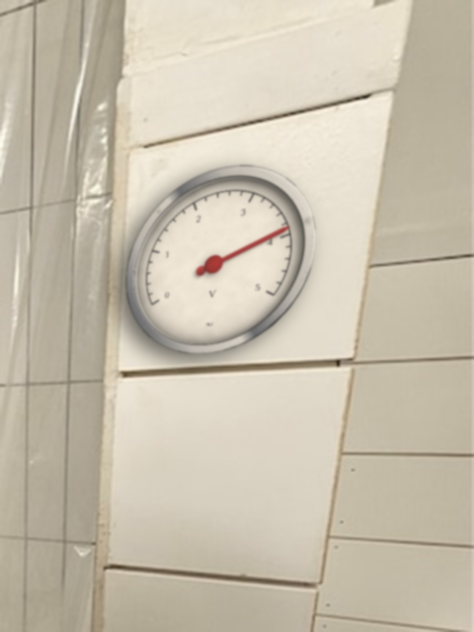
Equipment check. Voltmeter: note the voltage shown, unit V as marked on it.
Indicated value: 3.9 V
